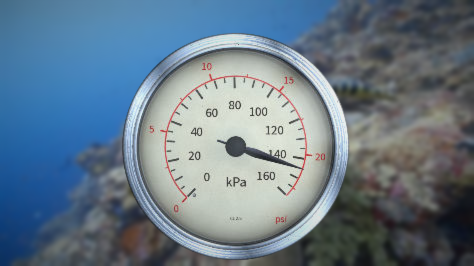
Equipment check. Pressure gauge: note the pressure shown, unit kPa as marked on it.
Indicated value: 145 kPa
